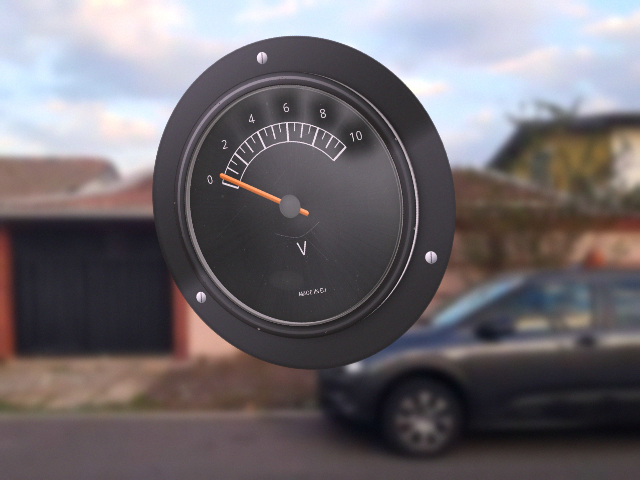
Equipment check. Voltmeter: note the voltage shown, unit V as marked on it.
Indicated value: 0.5 V
